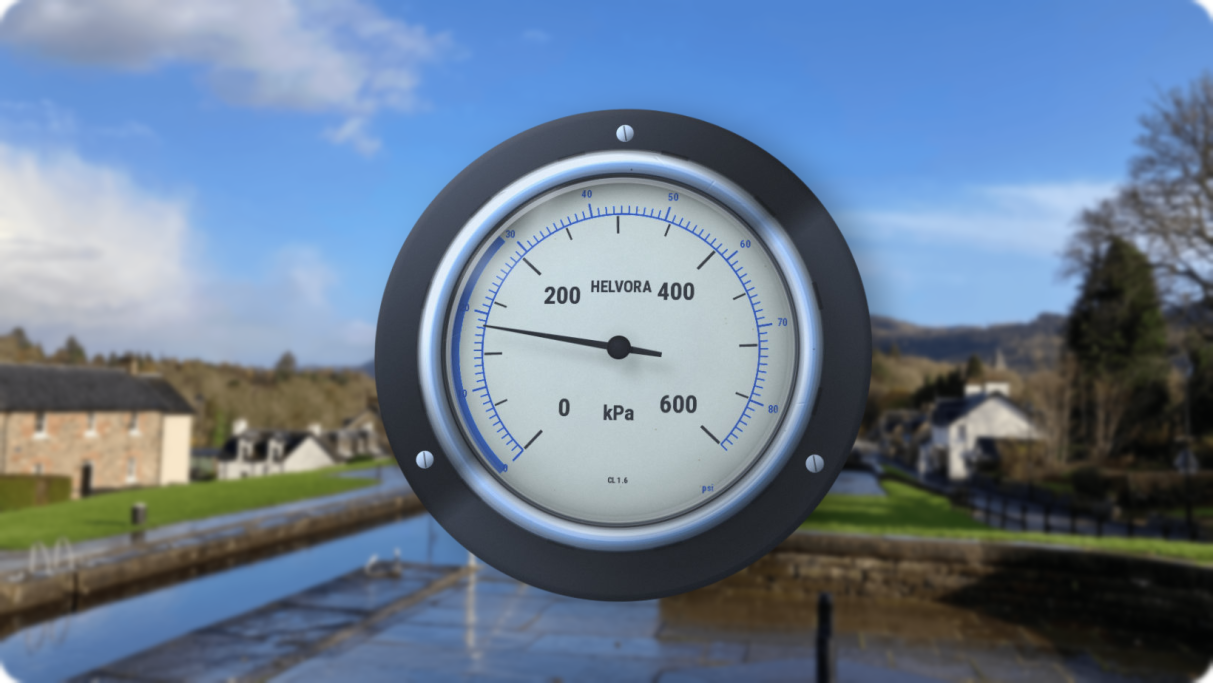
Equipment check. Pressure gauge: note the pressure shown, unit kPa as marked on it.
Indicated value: 125 kPa
